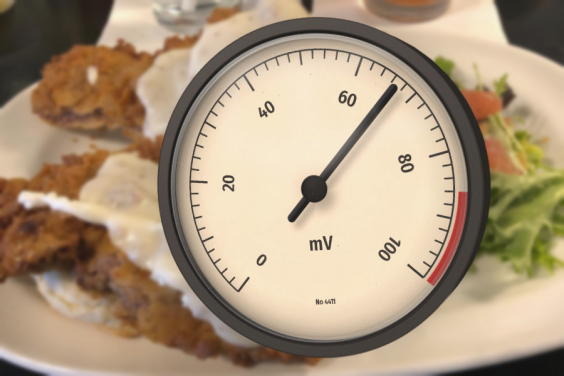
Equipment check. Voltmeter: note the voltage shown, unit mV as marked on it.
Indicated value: 67 mV
